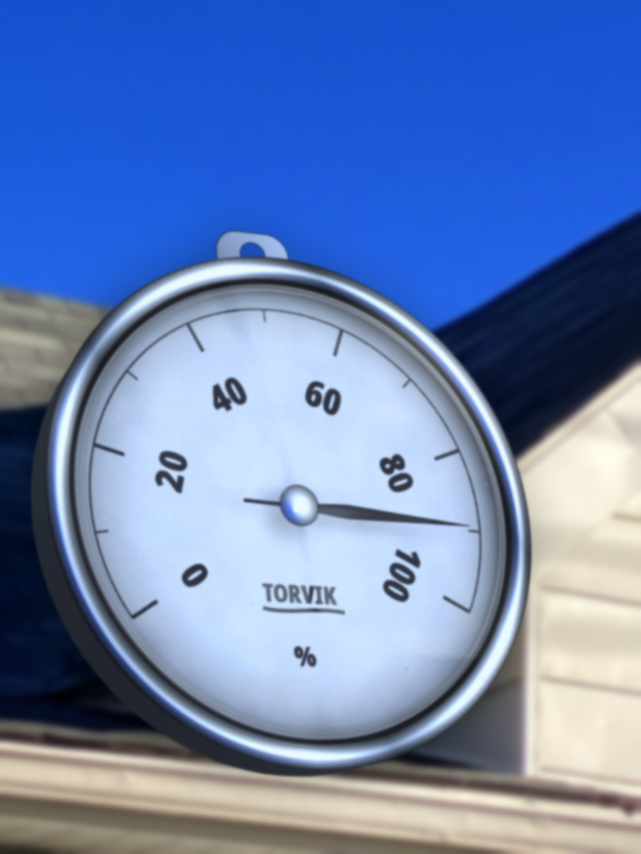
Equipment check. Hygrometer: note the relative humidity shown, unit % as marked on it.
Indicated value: 90 %
